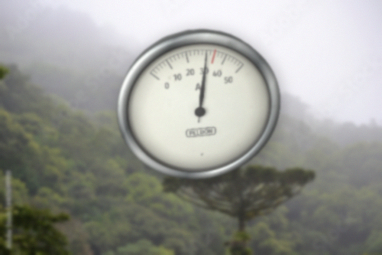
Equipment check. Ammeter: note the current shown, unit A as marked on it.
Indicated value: 30 A
